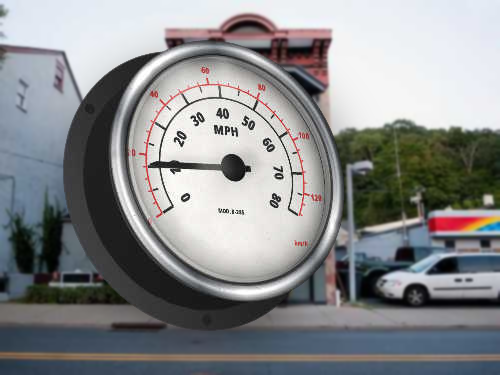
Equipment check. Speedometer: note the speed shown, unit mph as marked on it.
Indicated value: 10 mph
